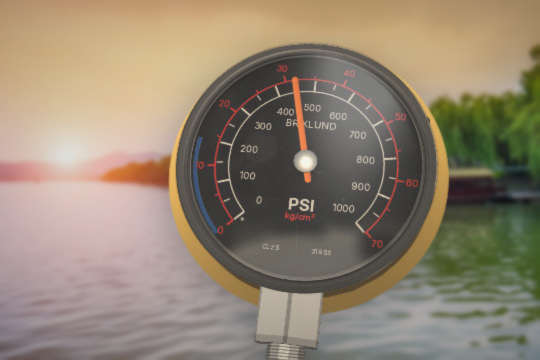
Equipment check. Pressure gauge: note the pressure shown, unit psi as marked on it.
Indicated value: 450 psi
